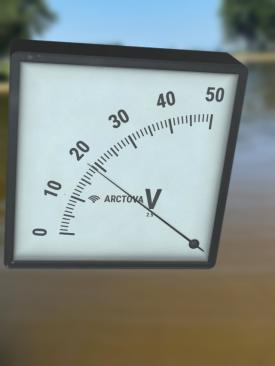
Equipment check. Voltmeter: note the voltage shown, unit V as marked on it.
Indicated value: 19 V
